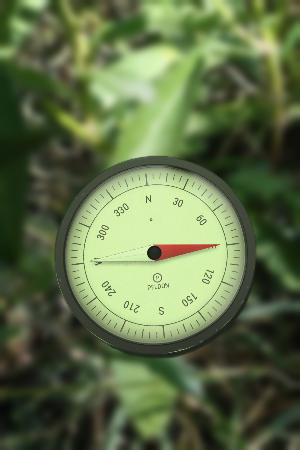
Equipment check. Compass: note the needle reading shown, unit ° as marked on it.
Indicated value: 90 °
